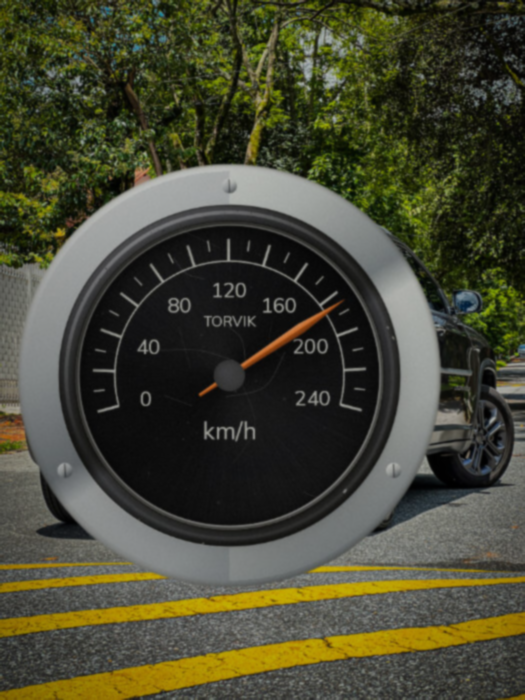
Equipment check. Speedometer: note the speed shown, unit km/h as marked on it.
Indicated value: 185 km/h
